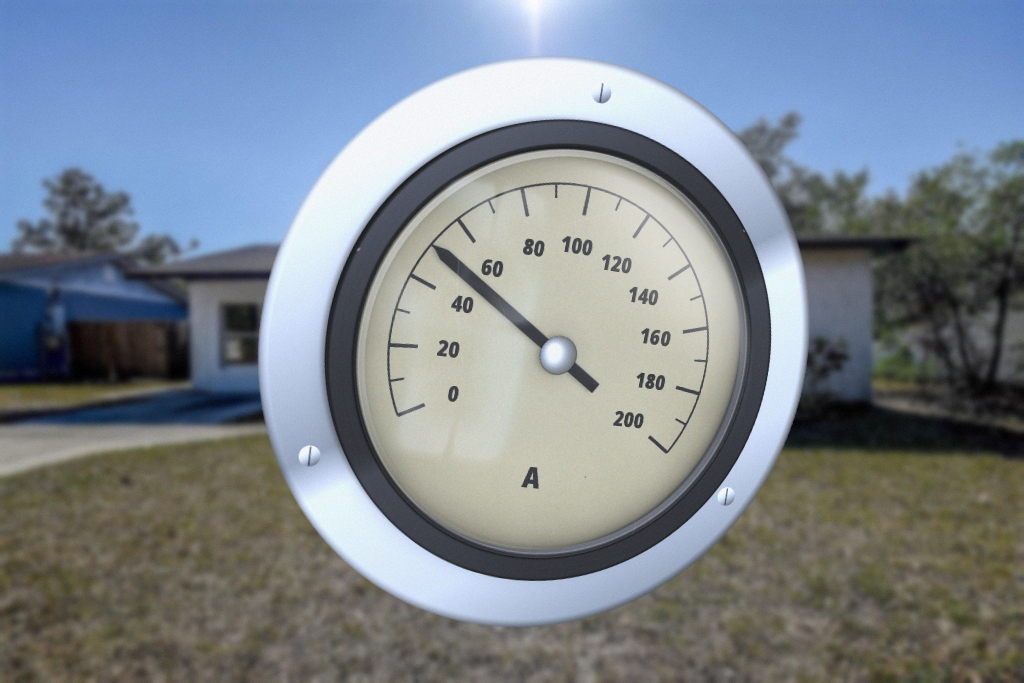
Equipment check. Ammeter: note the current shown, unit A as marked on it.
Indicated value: 50 A
